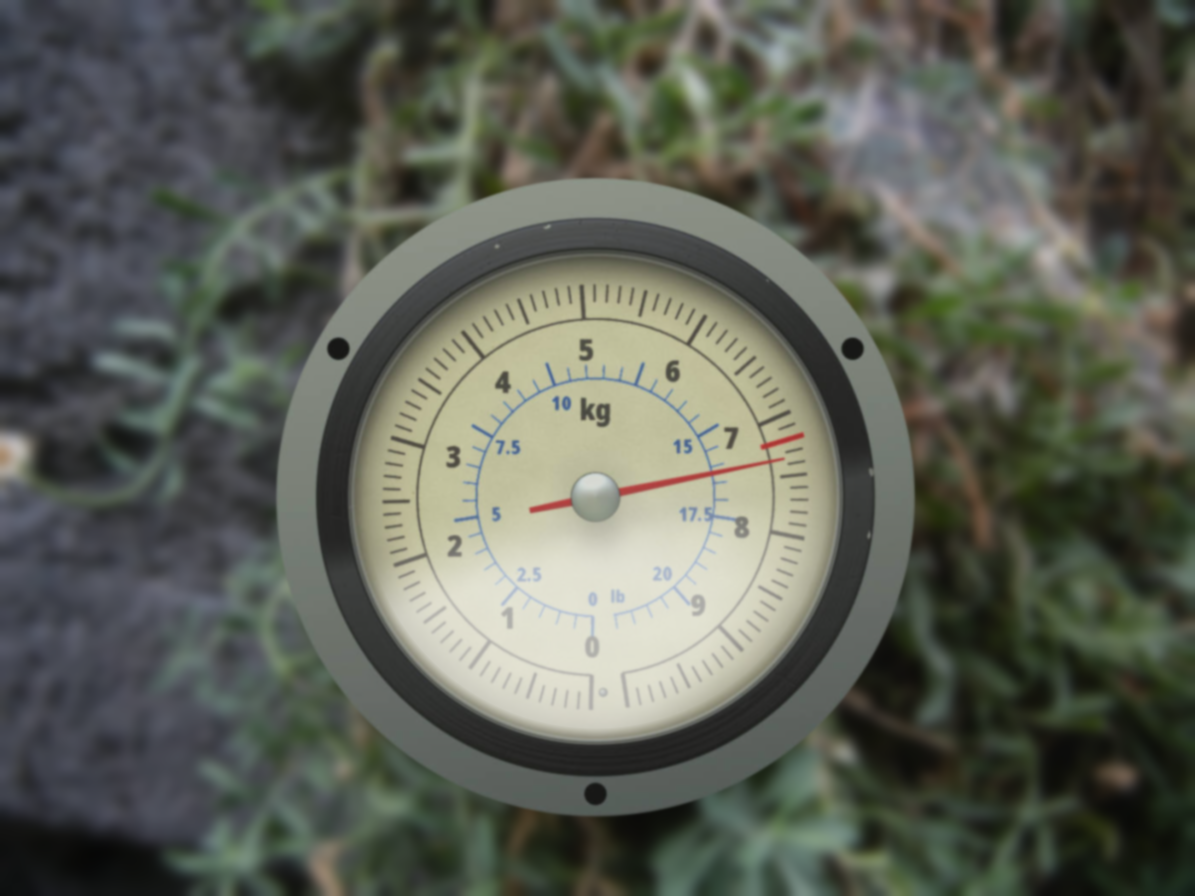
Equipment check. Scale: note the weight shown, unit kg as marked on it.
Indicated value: 7.35 kg
